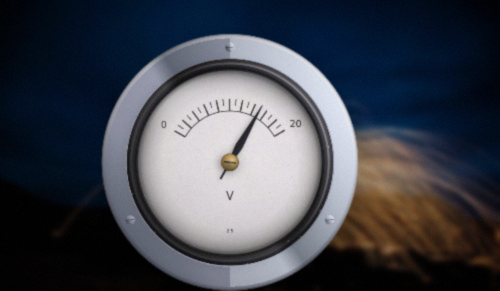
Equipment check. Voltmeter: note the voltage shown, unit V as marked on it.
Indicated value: 15 V
